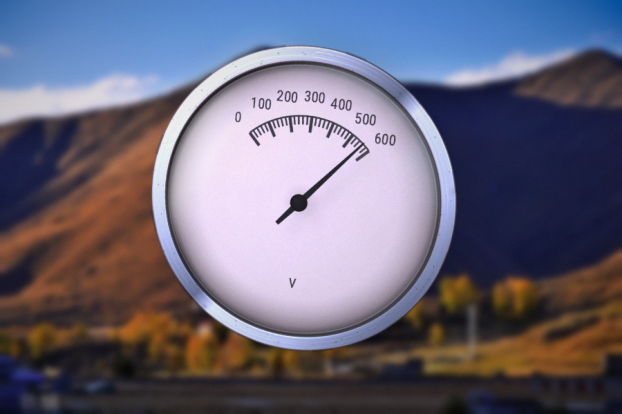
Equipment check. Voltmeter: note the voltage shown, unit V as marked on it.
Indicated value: 560 V
